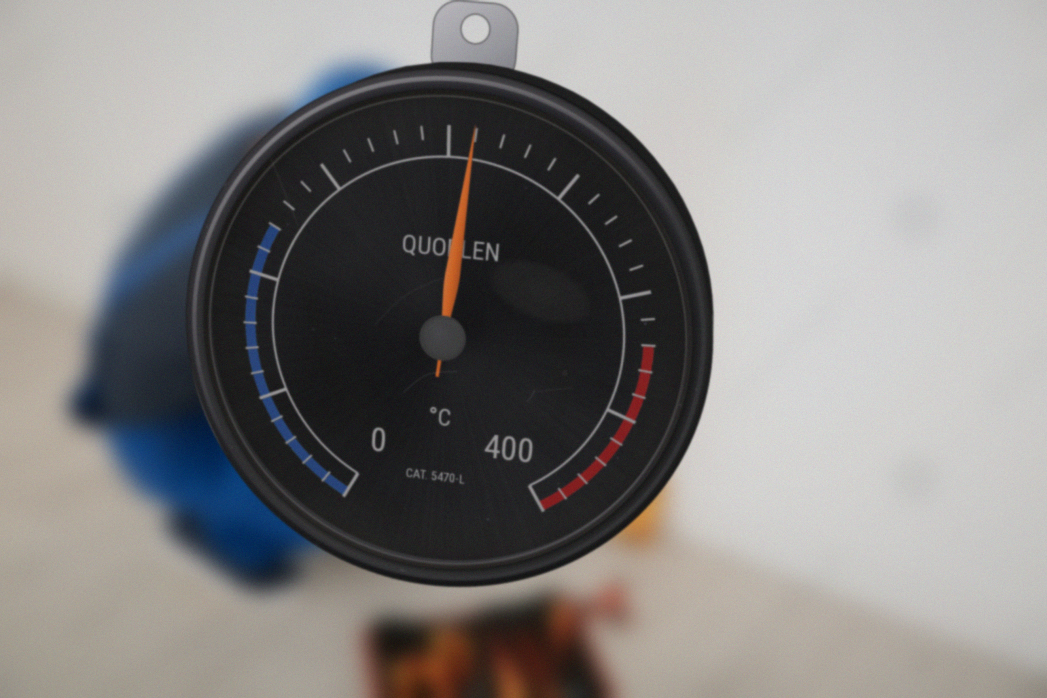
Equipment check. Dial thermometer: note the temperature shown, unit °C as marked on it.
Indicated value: 210 °C
